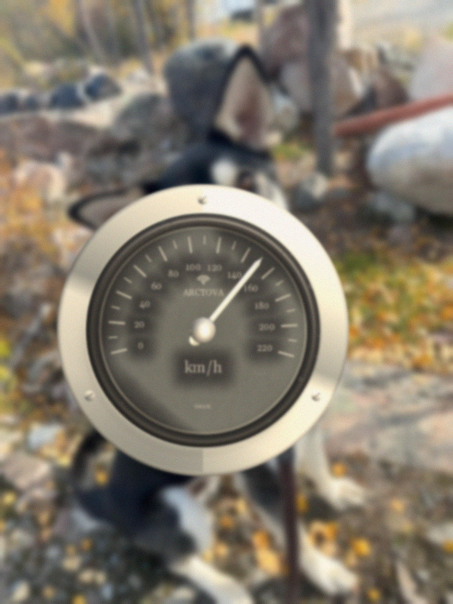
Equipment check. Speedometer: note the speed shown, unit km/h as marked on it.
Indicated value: 150 km/h
